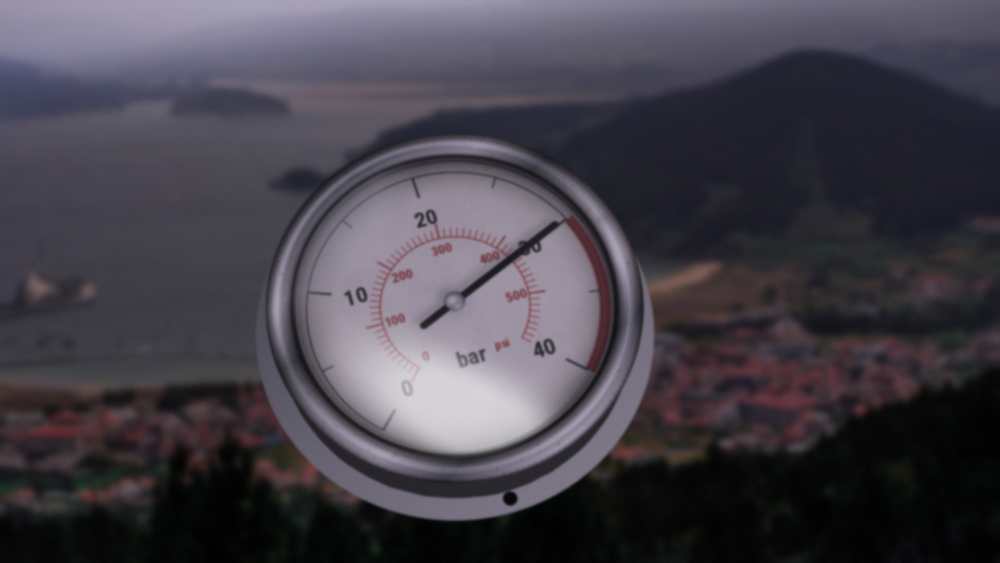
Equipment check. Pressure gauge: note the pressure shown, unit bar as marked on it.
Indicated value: 30 bar
